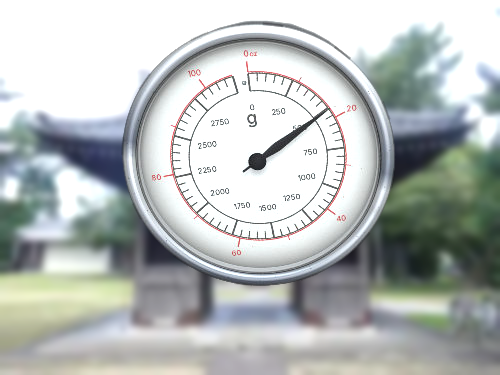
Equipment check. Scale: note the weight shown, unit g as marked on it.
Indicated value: 500 g
